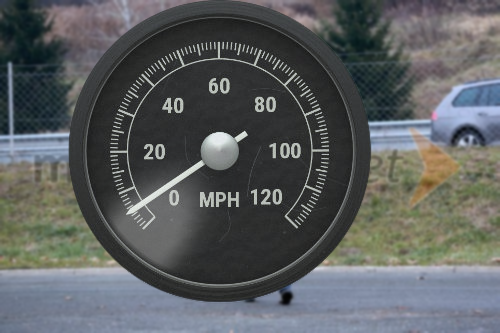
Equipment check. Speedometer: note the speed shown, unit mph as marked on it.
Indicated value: 5 mph
